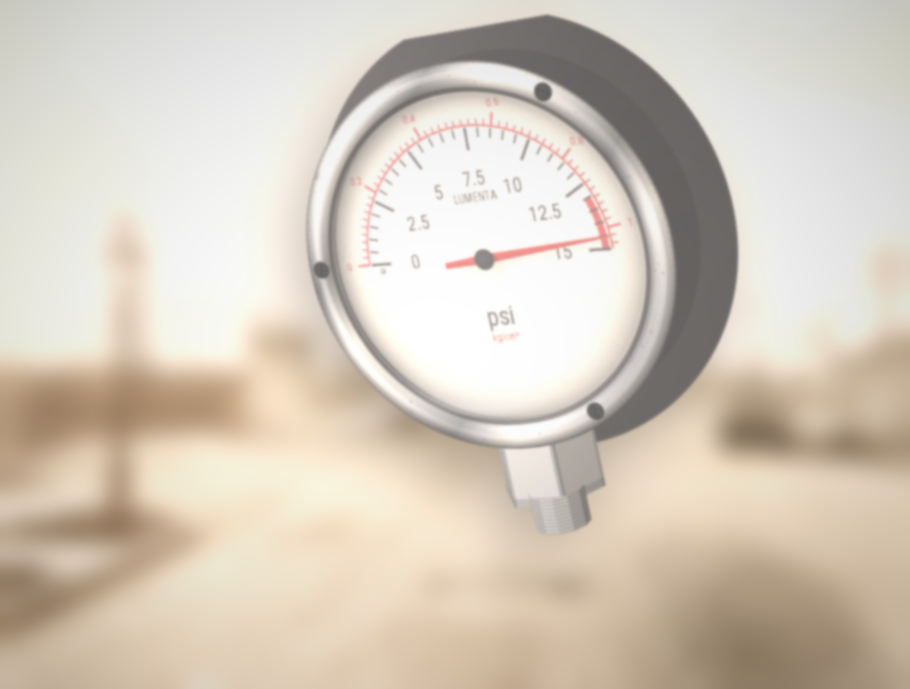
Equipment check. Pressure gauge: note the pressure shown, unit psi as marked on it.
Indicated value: 14.5 psi
